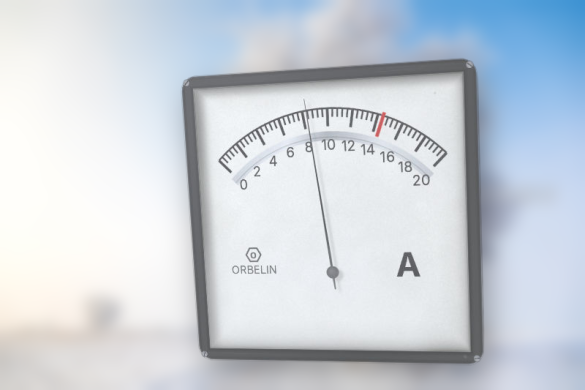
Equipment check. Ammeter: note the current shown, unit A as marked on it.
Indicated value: 8.4 A
